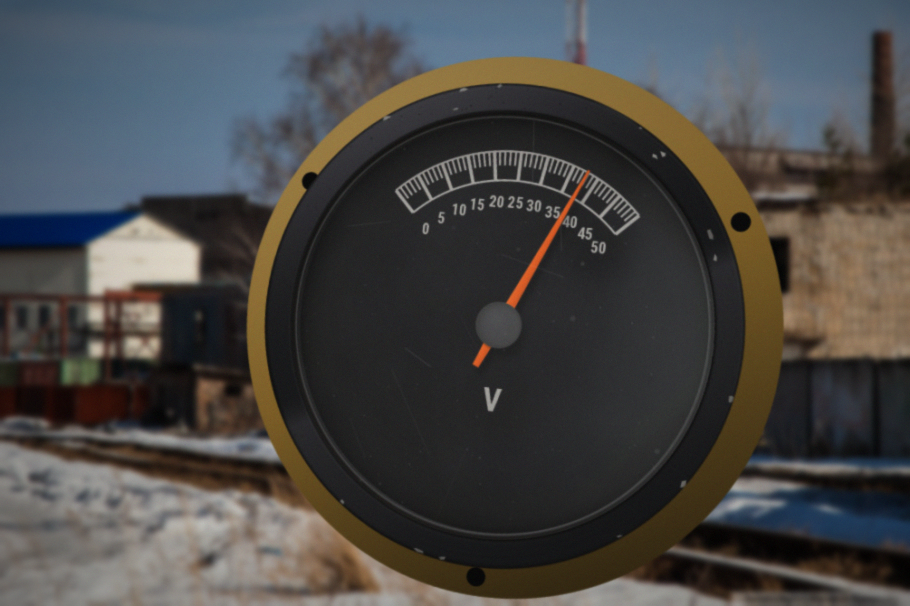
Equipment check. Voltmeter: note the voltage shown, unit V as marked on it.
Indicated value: 38 V
